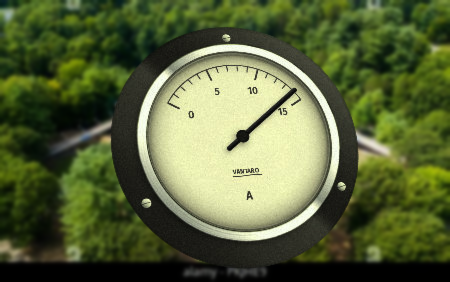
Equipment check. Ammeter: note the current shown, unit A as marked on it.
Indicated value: 14 A
